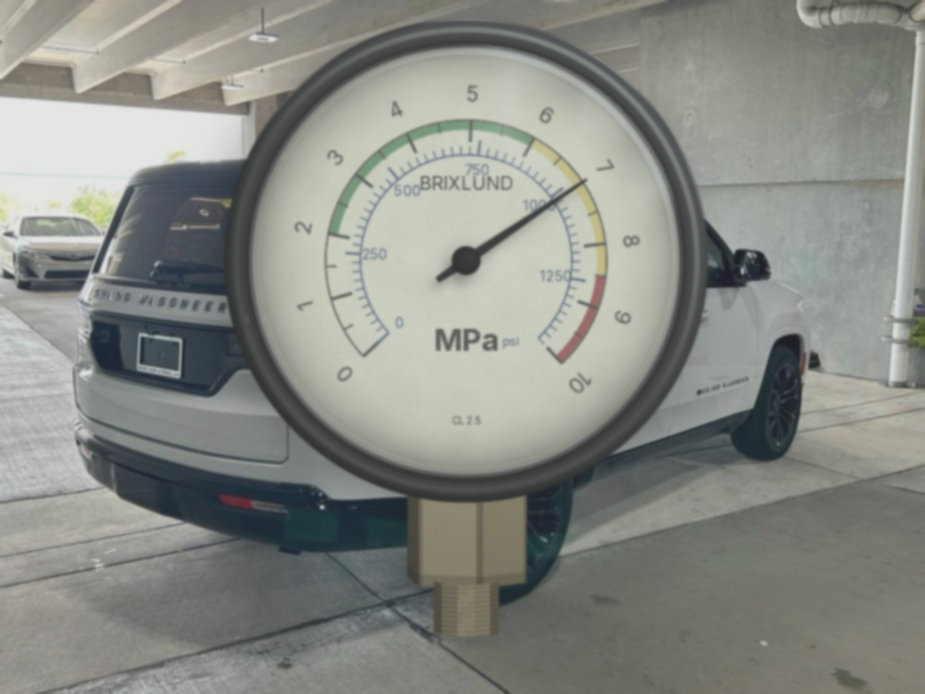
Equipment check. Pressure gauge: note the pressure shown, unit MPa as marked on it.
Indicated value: 7 MPa
